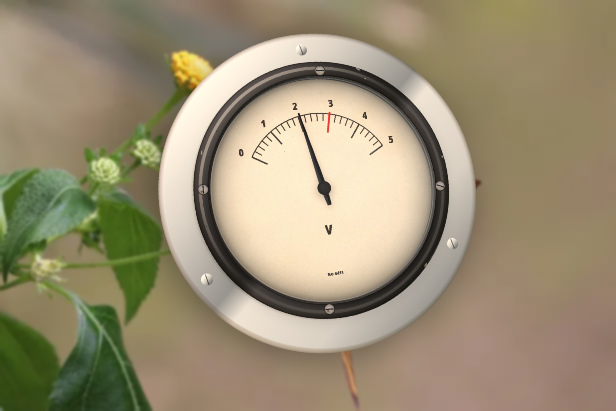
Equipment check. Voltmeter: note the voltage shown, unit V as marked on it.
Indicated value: 2 V
